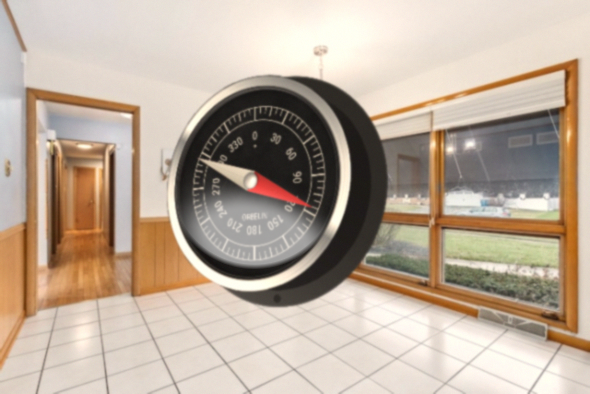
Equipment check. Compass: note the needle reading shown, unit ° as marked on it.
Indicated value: 115 °
